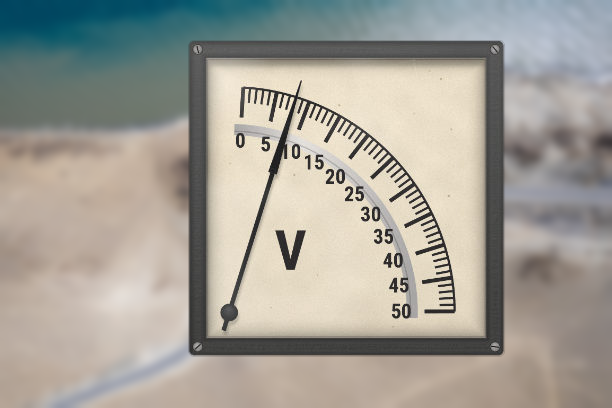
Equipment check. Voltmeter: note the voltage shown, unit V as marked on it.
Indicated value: 8 V
